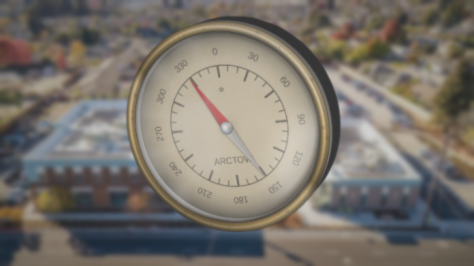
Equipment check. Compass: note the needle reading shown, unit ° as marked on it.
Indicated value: 330 °
